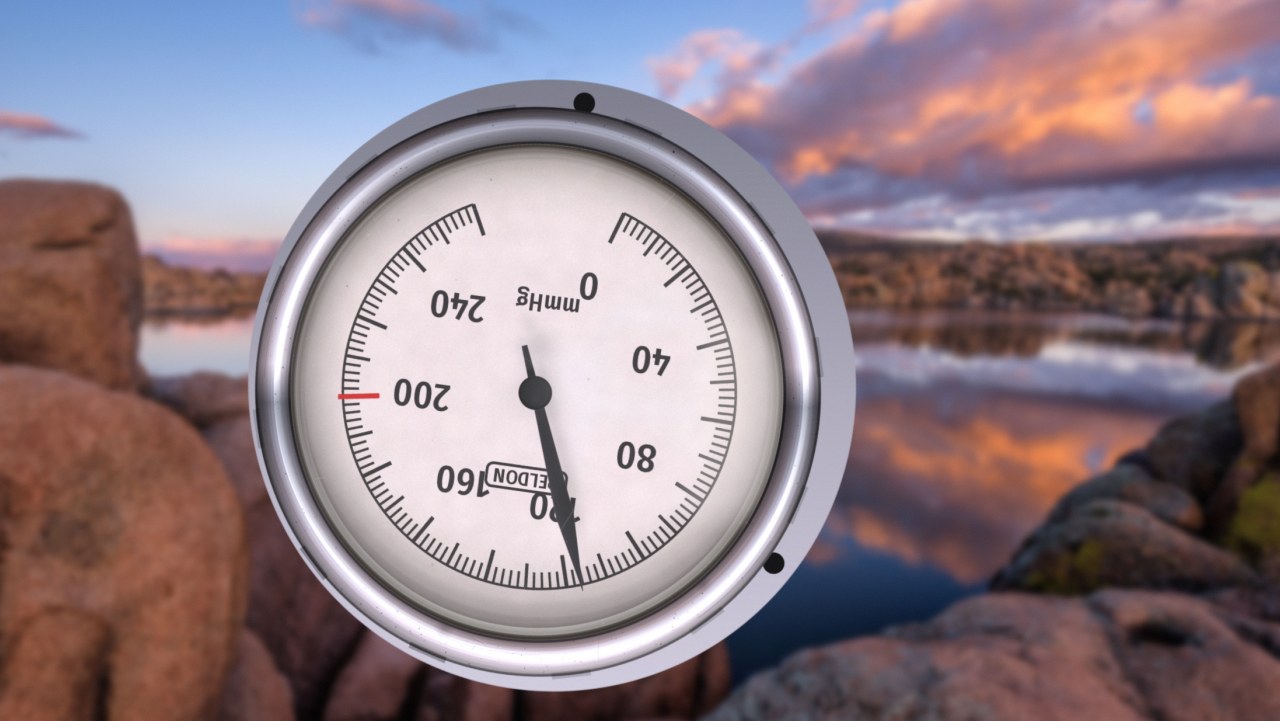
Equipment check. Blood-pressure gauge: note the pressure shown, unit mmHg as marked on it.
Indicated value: 116 mmHg
